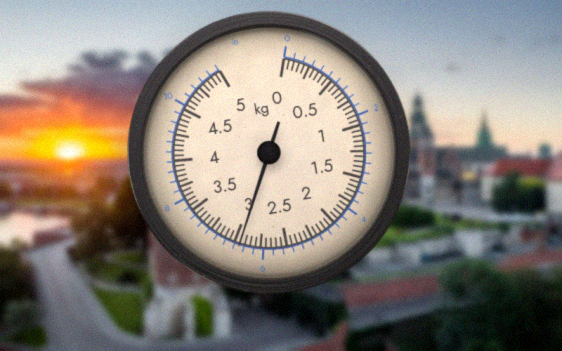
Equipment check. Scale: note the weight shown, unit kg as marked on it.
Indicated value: 2.95 kg
